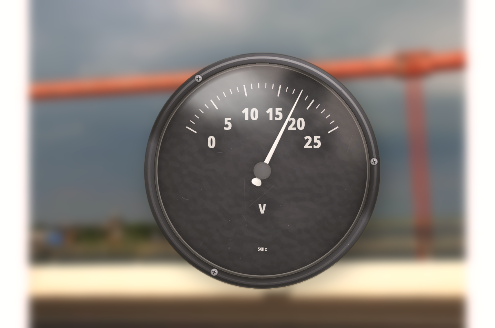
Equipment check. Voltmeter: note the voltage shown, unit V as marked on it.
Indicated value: 18 V
